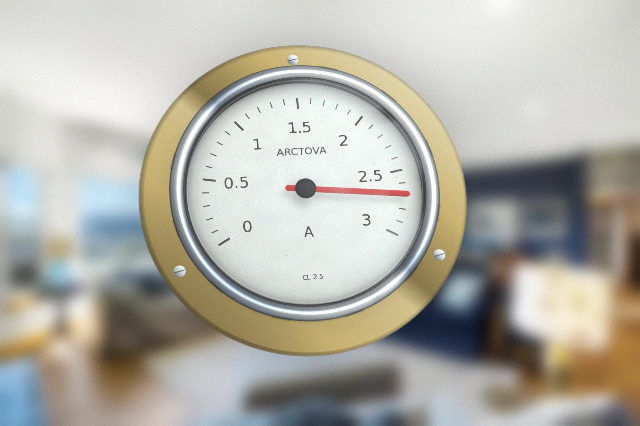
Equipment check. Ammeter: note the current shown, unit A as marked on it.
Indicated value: 2.7 A
